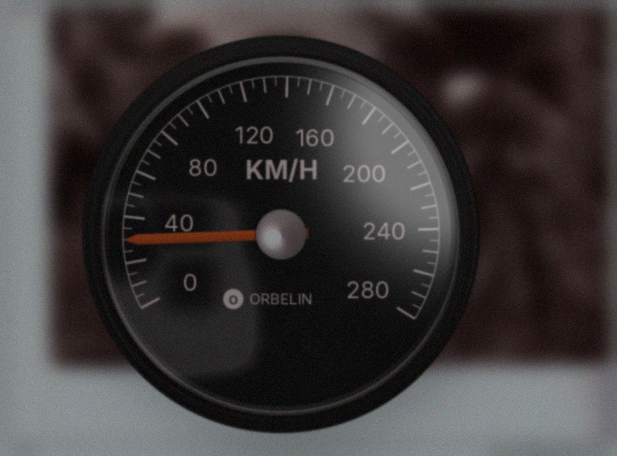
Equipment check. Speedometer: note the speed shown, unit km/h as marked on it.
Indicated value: 30 km/h
